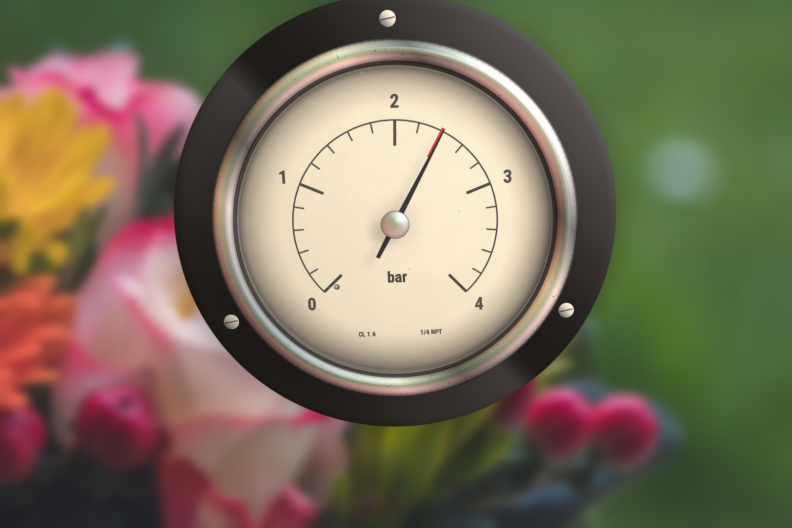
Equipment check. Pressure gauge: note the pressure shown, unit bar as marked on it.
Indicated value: 2.4 bar
